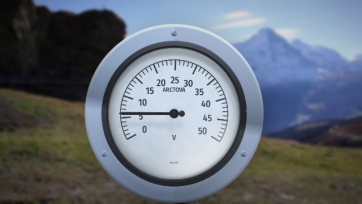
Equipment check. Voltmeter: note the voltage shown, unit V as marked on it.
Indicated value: 6 V
